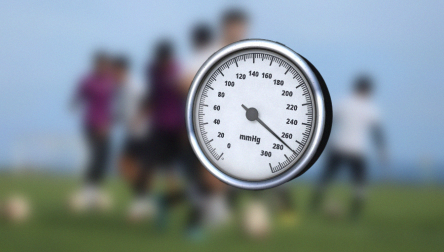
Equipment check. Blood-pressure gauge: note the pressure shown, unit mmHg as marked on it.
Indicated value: 270 mmHg
